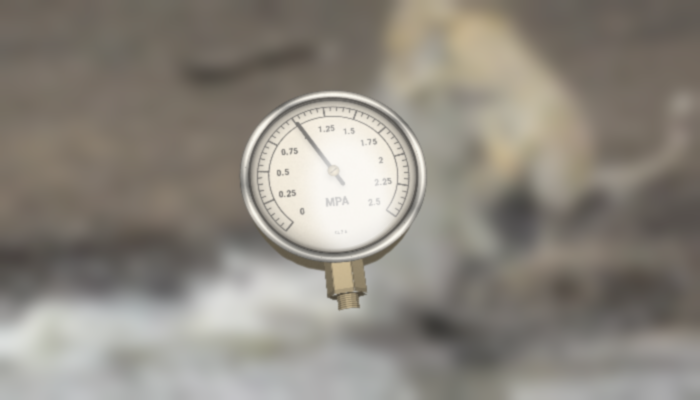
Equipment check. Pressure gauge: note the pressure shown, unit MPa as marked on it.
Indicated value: 1 MPa
